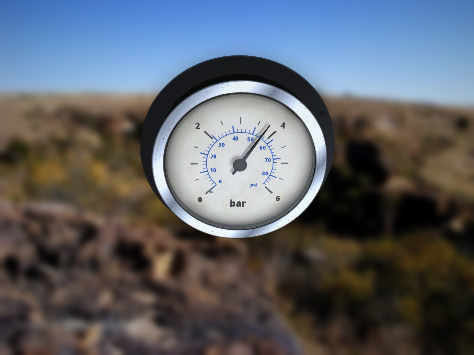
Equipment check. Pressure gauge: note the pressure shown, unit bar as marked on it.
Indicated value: 3.75 bar
